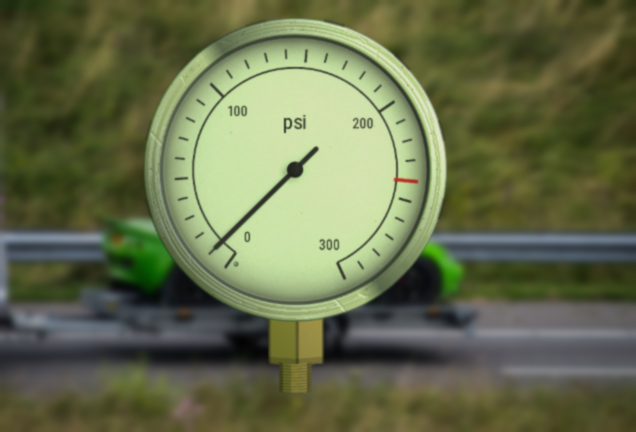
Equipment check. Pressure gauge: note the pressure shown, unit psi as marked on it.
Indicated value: 10 psi
